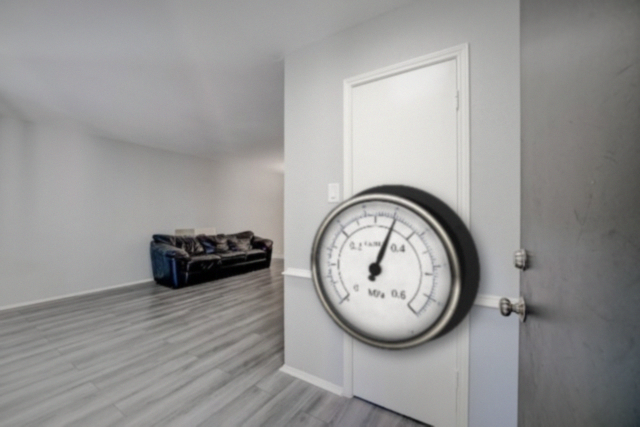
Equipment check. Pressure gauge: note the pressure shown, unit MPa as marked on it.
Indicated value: 0.35 MPa
